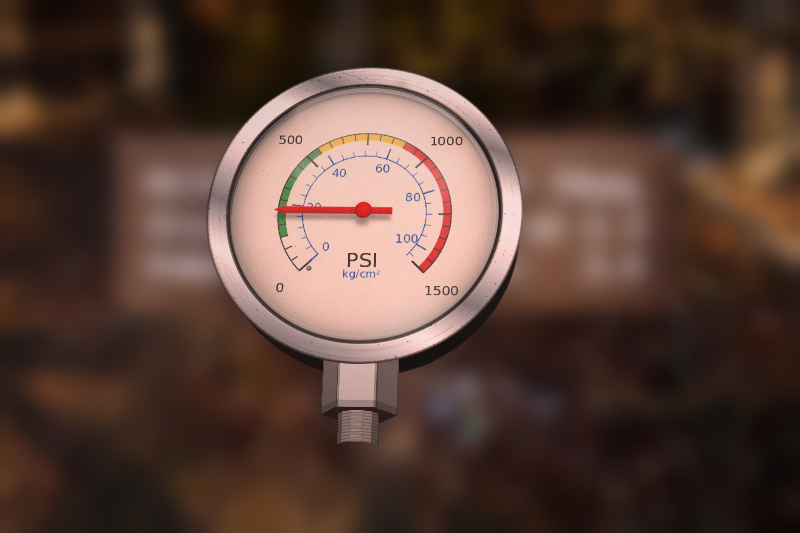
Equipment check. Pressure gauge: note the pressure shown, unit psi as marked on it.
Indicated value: 250 psi
